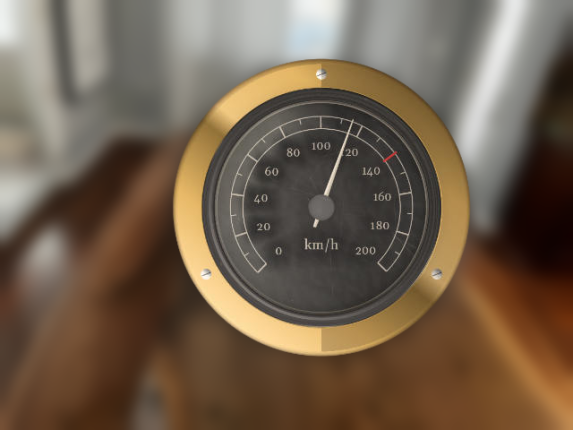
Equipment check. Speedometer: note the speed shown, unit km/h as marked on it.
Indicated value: 115 km/h
